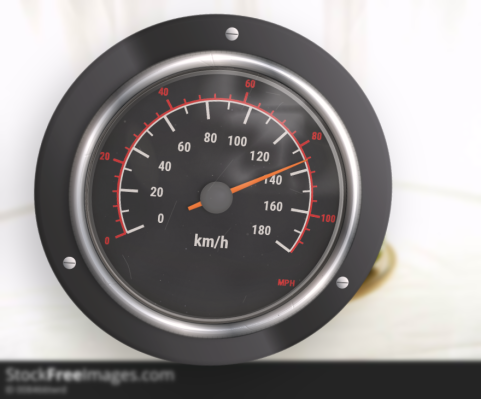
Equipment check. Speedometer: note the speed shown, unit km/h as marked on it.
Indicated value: 135 km/h
